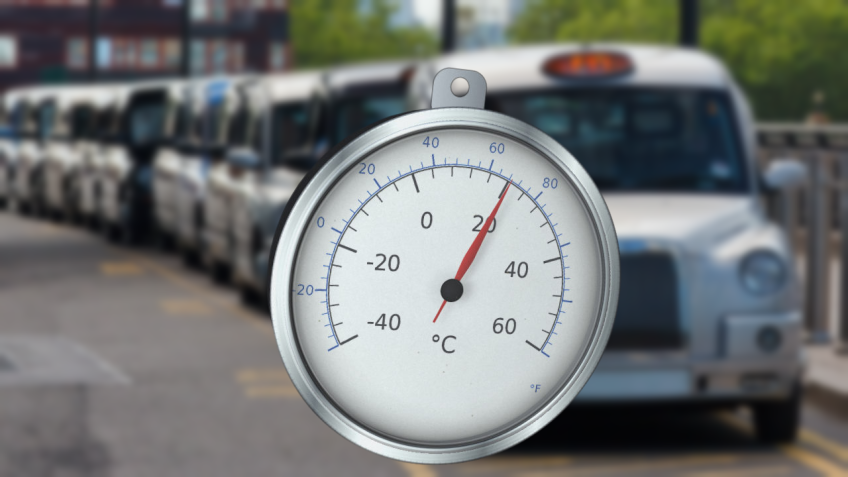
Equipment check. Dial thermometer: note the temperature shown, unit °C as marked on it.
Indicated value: 20 °C
